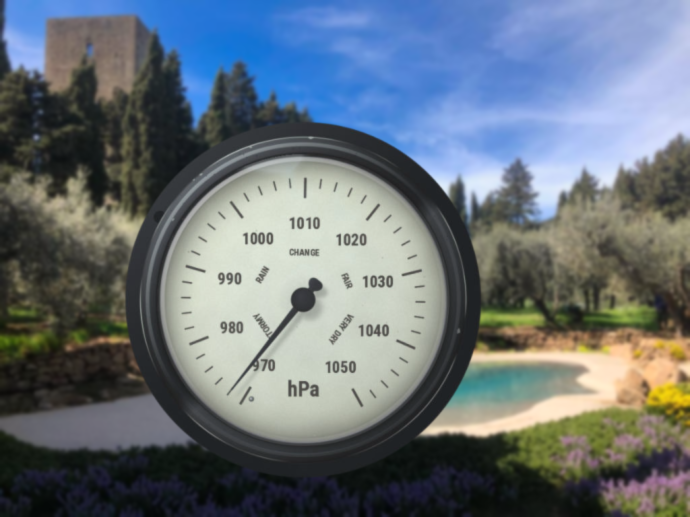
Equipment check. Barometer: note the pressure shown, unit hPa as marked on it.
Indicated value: 972 hPa
